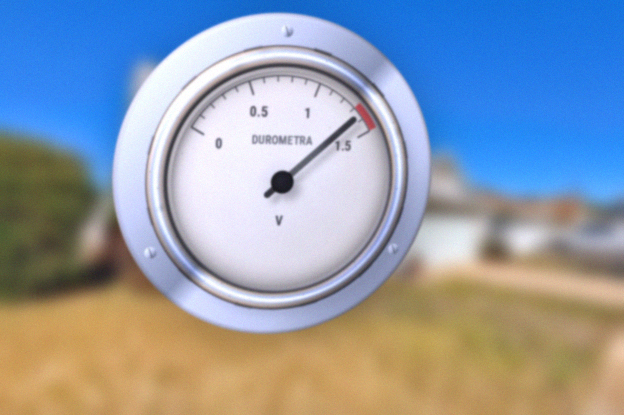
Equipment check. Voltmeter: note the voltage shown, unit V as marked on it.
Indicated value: 1.35 V
